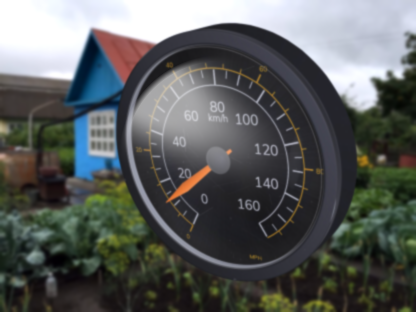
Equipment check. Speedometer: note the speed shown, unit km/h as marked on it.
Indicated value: 12.5 km/h
